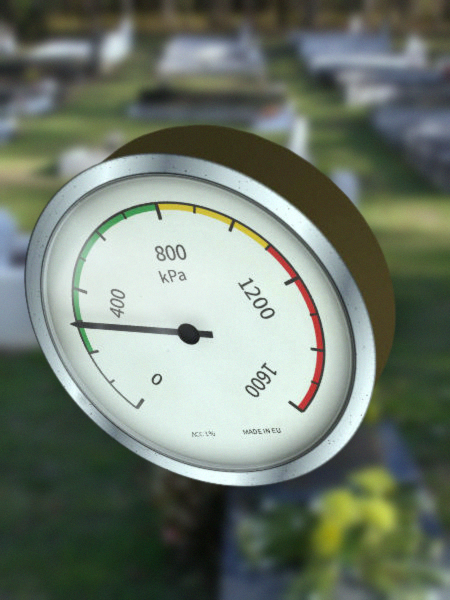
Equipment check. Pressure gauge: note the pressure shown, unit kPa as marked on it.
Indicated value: 300 kPa
